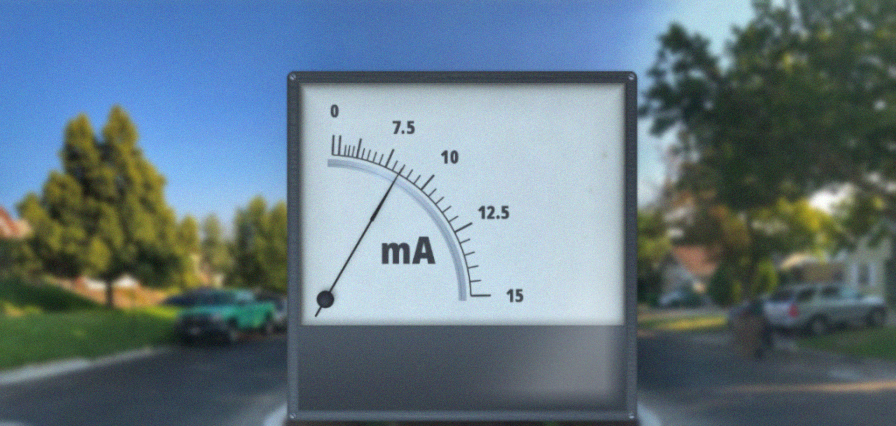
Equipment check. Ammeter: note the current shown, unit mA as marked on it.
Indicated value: 8.5 mA
